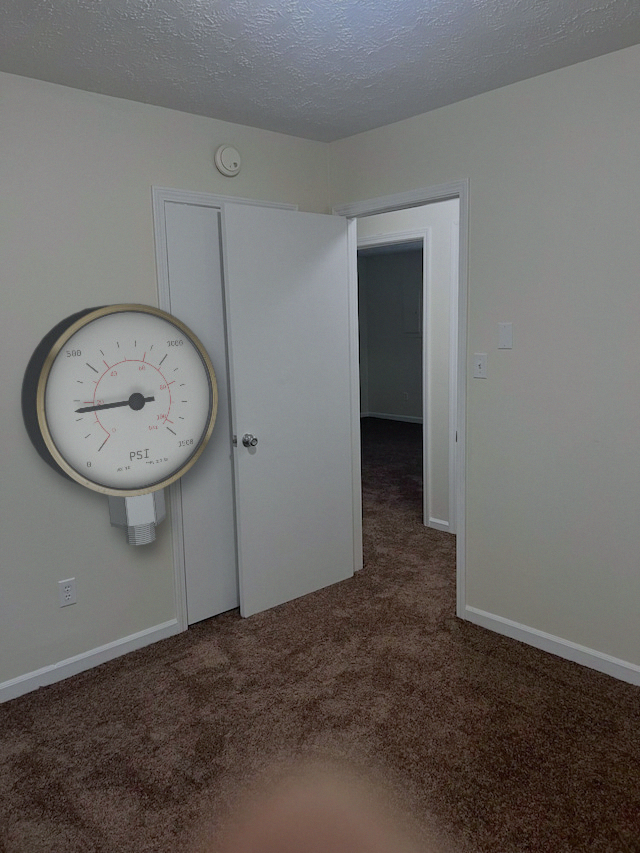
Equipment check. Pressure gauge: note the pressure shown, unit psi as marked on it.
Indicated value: 250 psi
